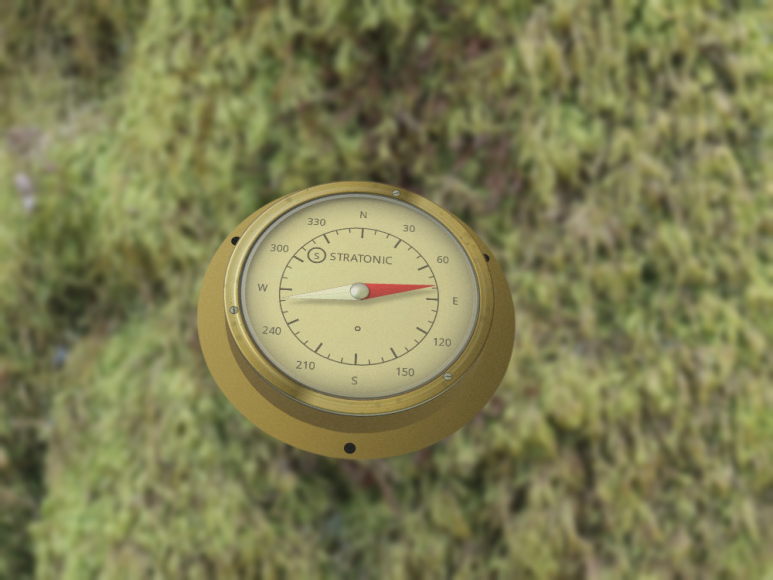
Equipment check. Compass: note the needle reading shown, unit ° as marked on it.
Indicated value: 80 °
